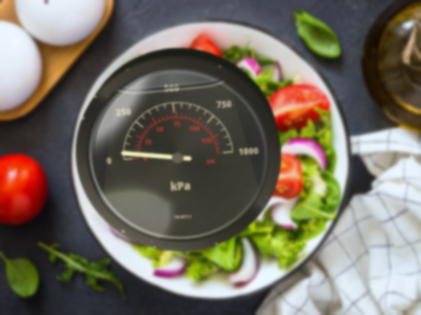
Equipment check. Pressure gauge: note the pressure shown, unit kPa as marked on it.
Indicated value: 50 kPa
